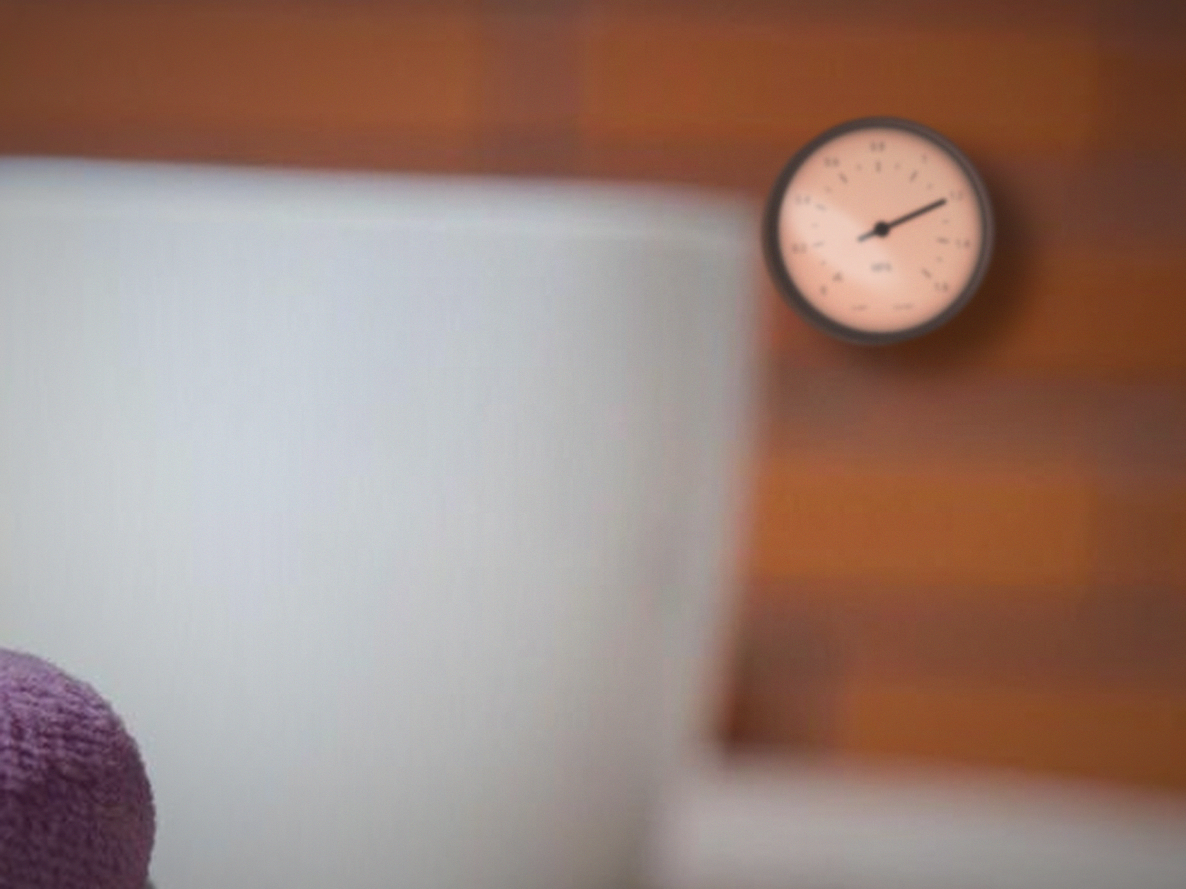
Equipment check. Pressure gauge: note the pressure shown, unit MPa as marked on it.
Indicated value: 1.2 MPa
